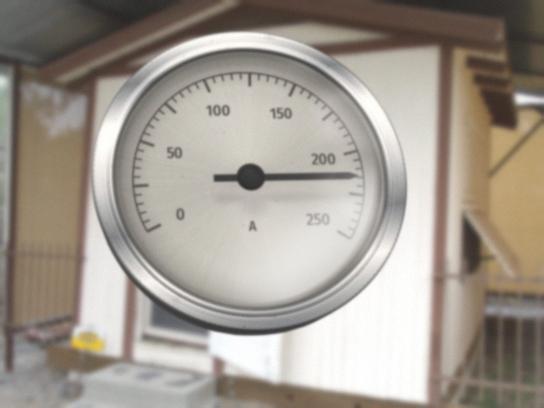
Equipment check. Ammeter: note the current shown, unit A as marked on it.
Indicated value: 215 A
